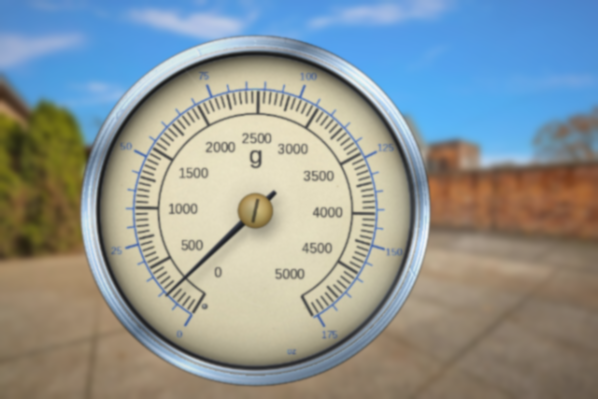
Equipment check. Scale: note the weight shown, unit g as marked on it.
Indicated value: 250 g
